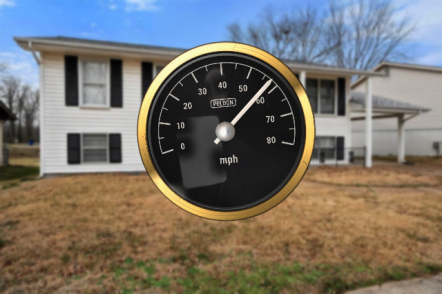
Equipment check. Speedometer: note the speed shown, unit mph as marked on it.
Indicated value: 57.5 mph
